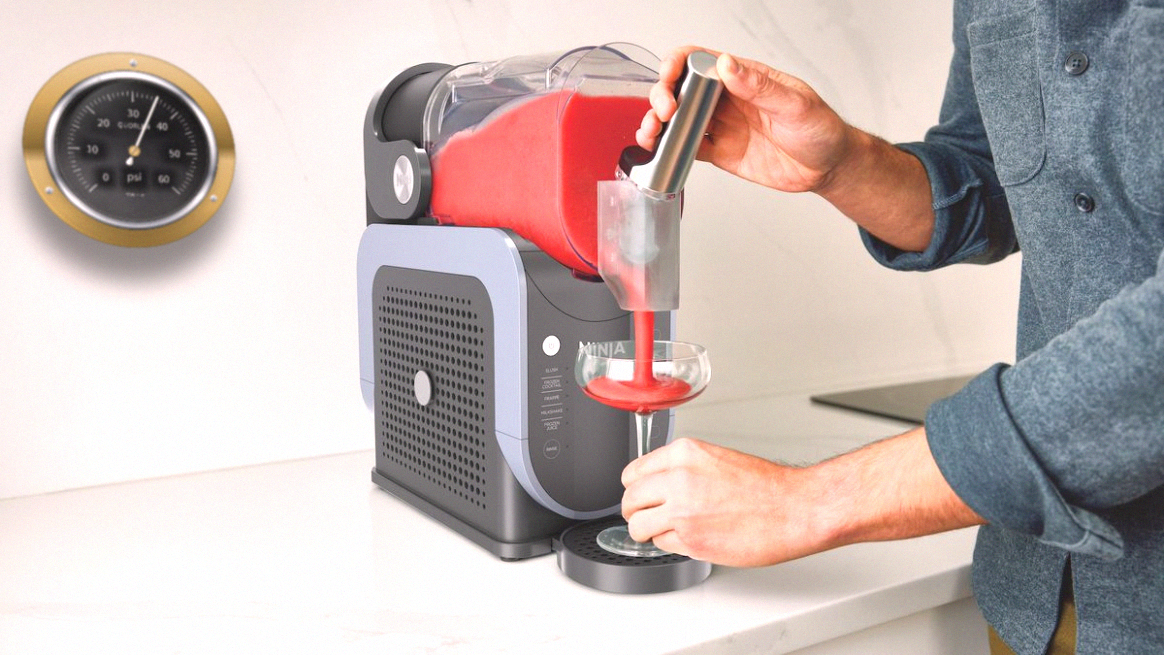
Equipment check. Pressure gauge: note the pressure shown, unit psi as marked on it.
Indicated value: 35 psi
